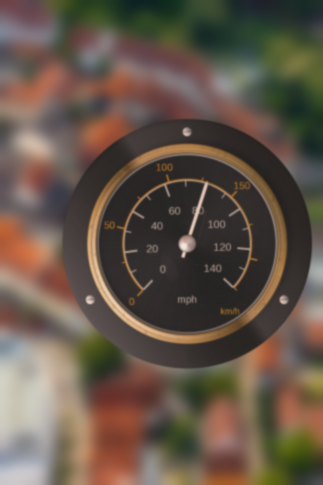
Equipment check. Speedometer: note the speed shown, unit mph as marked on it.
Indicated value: 80 mph
